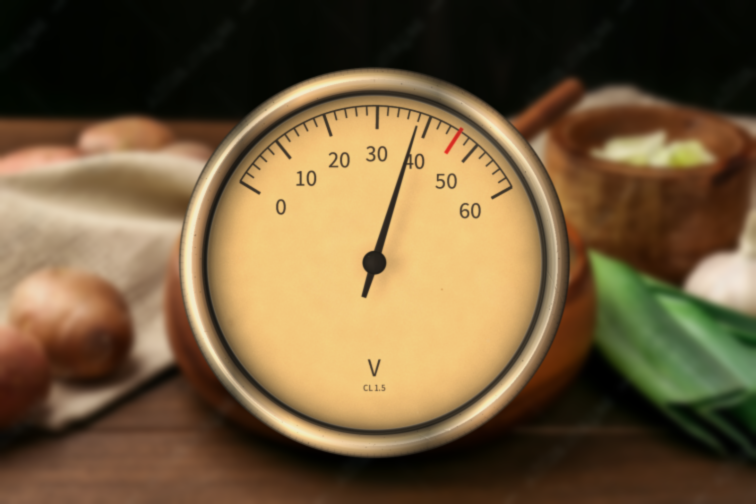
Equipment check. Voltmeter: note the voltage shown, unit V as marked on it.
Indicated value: 38 V
